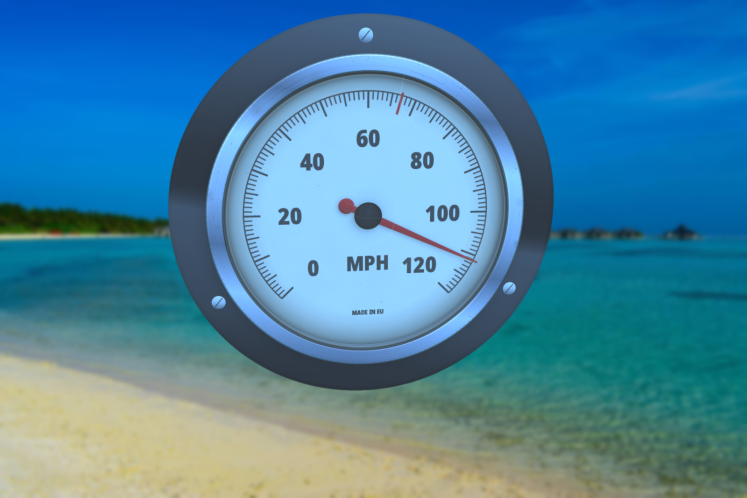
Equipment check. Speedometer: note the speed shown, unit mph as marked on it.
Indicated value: 111 mph
